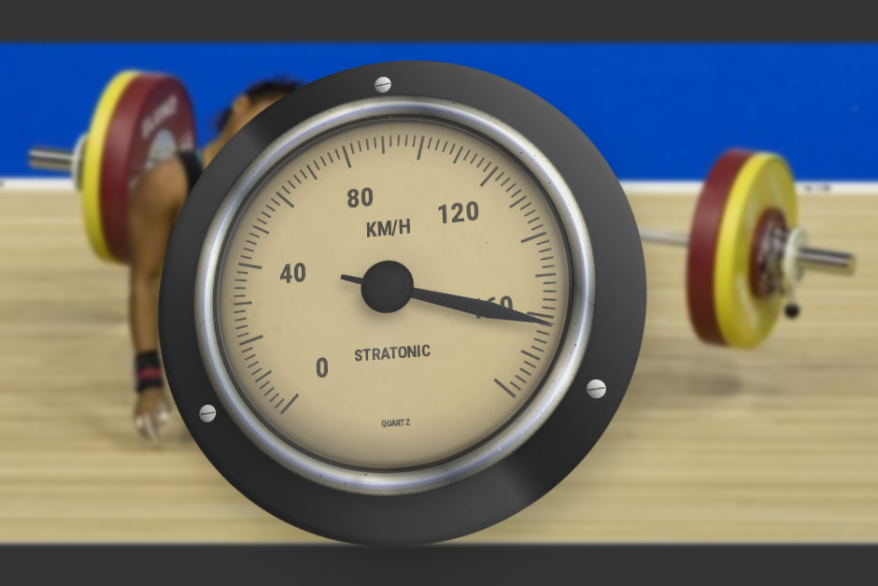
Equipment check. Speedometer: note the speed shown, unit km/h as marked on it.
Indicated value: 162 km/h
